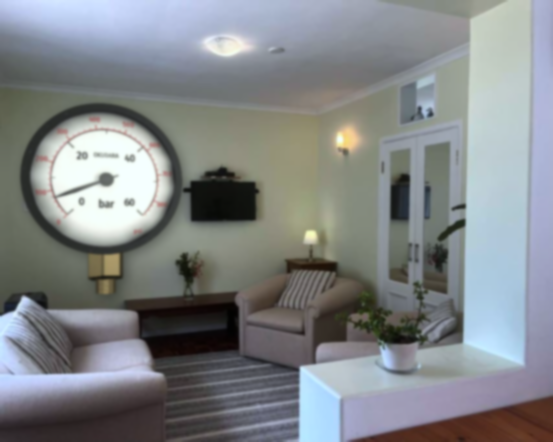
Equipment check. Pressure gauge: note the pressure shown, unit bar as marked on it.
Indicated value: 5 bar
